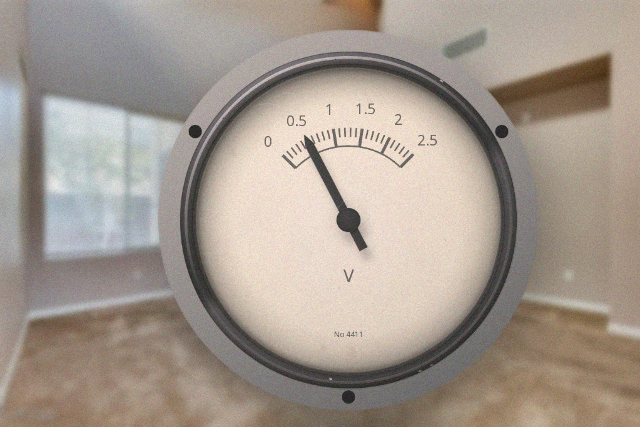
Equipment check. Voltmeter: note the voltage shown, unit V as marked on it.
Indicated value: 0.5 V
